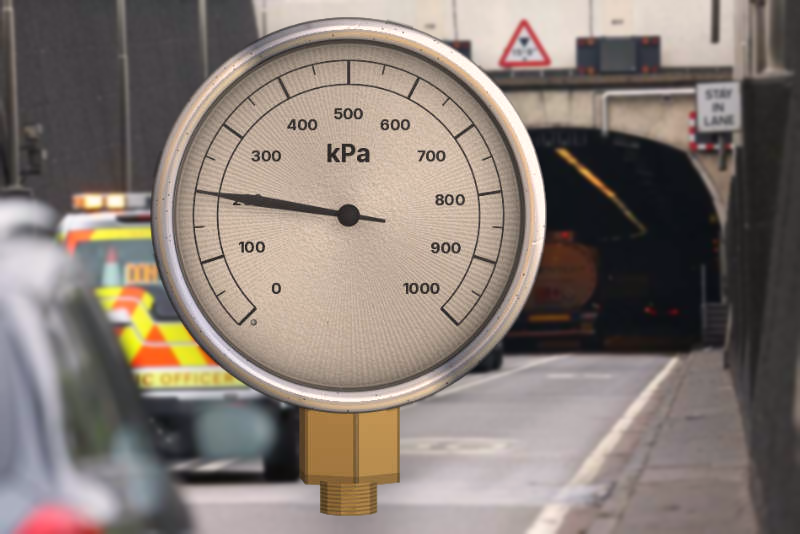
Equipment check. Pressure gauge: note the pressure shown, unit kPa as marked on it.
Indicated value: 200 kPa
